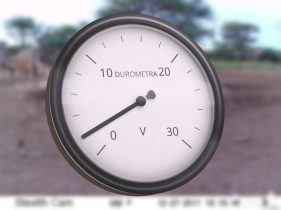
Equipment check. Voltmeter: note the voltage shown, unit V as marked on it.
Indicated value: 2 V
